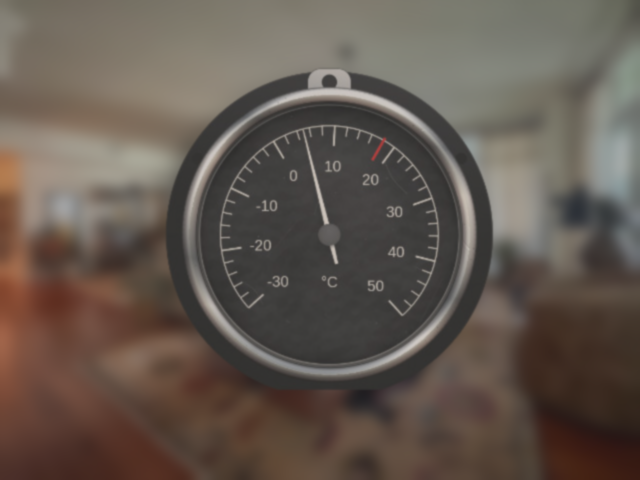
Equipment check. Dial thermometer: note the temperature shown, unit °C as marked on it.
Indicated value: 5 °C
